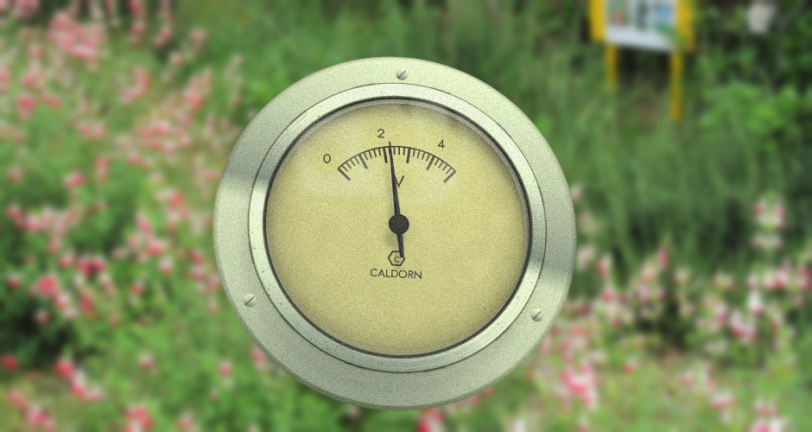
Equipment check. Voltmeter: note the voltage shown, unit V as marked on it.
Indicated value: 2.2 V
